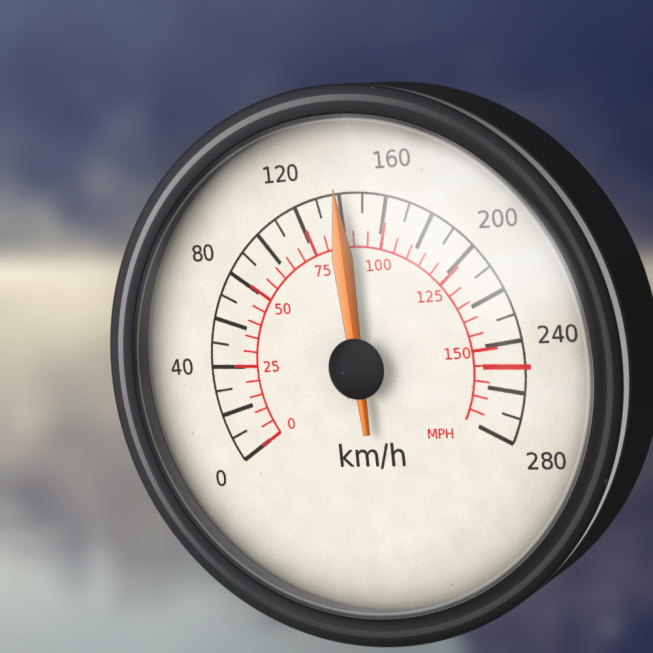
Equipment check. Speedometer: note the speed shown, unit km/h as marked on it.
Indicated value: 140 km/h
